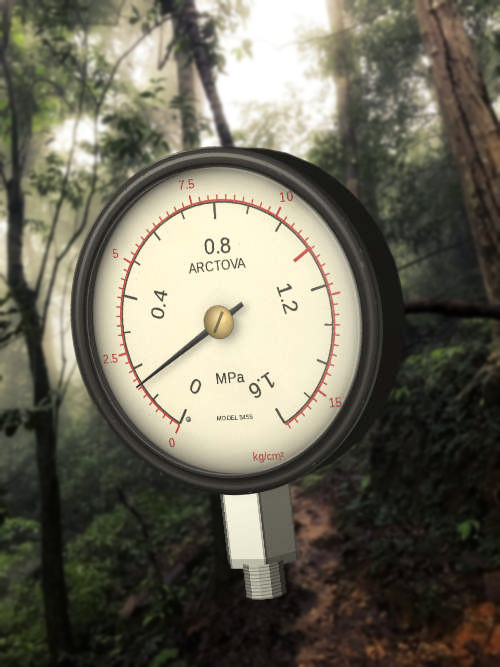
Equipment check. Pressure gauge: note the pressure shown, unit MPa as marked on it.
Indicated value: 0.15 MPa
